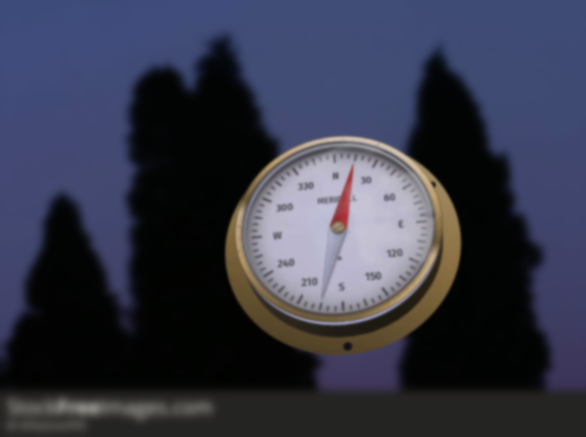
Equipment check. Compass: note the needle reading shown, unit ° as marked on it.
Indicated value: 15 °
